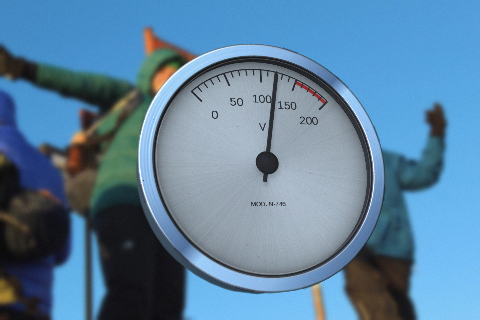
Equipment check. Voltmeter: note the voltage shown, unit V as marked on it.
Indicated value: 120 V
